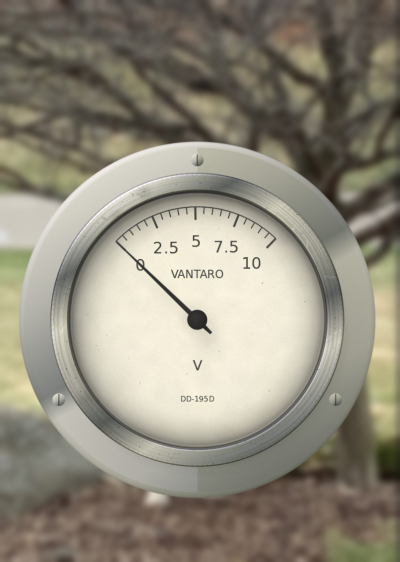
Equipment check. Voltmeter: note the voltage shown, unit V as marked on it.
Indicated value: 0 V
